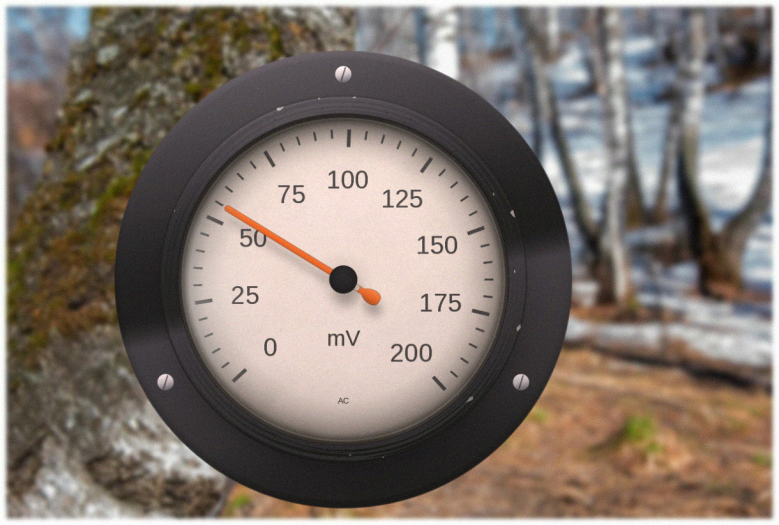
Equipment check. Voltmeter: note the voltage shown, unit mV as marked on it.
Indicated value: 55 mV
